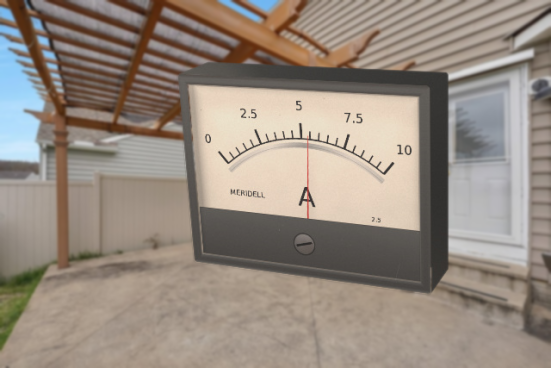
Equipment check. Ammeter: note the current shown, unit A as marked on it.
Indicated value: 5.5 A
